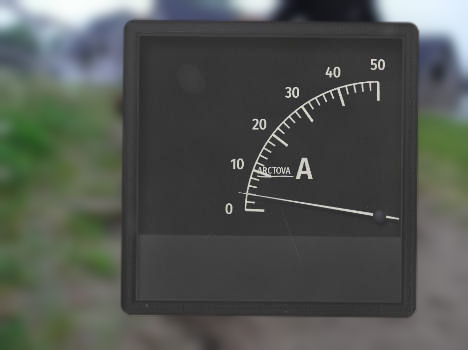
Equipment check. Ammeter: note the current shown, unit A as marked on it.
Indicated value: 4 A
